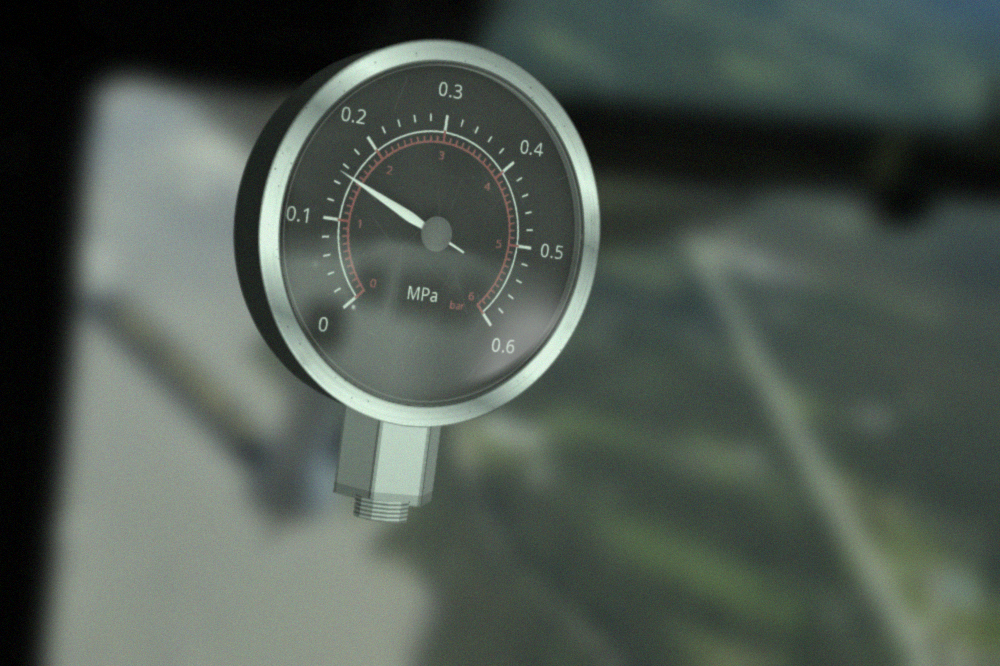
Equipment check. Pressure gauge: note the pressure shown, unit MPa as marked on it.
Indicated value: 0.15 MPa
